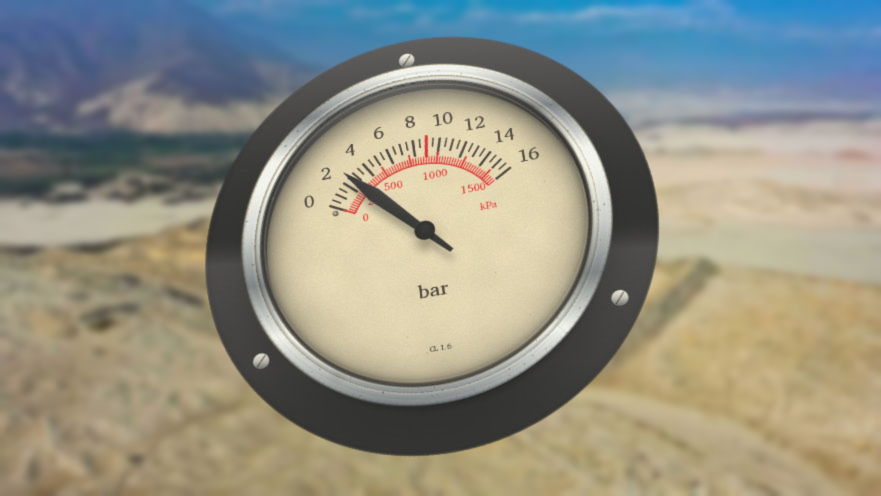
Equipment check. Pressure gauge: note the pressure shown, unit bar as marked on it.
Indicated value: 2.5 bar
